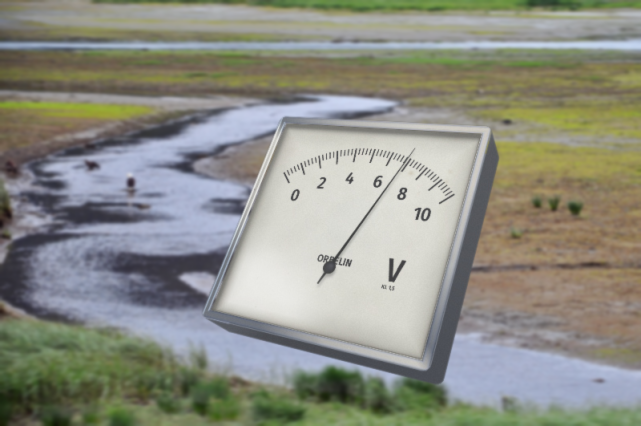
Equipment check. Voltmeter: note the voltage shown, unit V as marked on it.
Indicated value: 7 V
